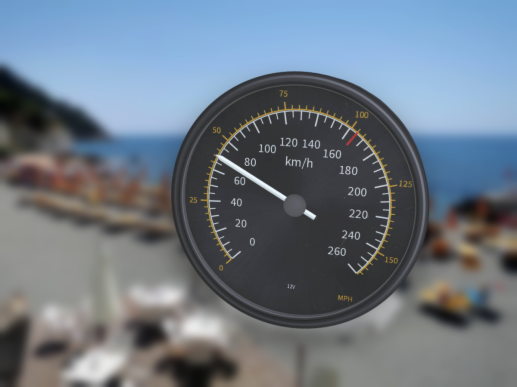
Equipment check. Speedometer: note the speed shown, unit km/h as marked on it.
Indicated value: 70 km/h
